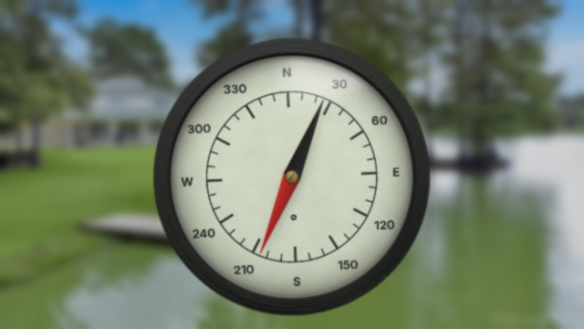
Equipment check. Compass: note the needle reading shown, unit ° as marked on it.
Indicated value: 205 °
